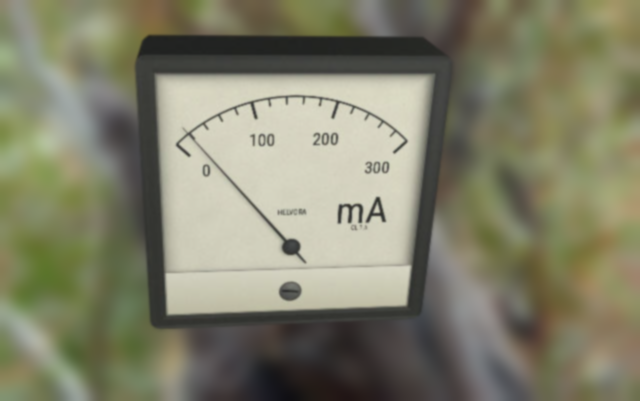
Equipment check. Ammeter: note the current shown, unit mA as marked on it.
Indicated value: 20 mA
